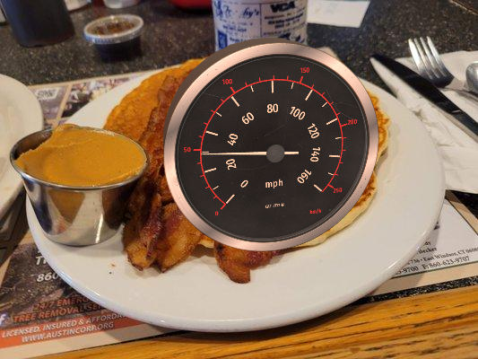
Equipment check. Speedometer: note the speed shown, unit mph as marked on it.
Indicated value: 30 mph
